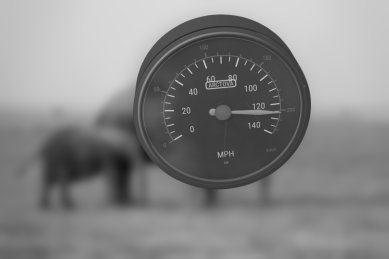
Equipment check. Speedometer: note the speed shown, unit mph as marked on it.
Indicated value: 125 mph
